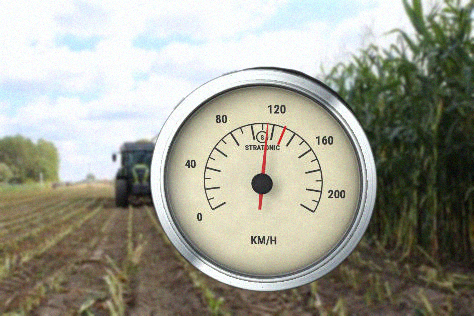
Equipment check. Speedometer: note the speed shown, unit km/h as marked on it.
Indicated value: 115 km/h
